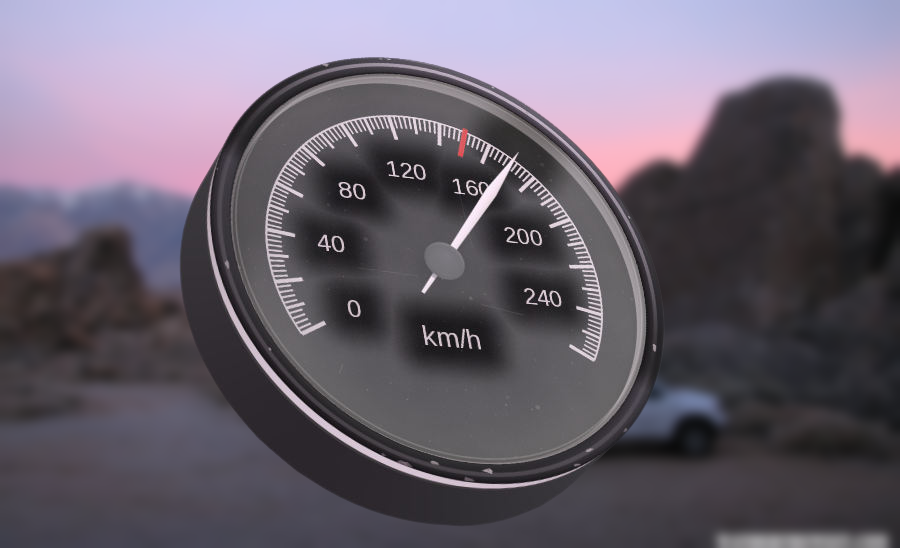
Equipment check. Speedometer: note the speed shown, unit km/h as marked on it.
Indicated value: 170 km/h
